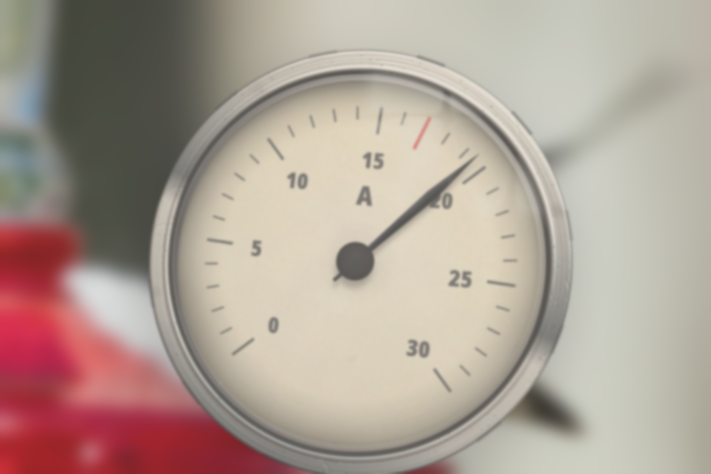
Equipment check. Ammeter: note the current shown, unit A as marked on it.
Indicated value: 19.5 A
